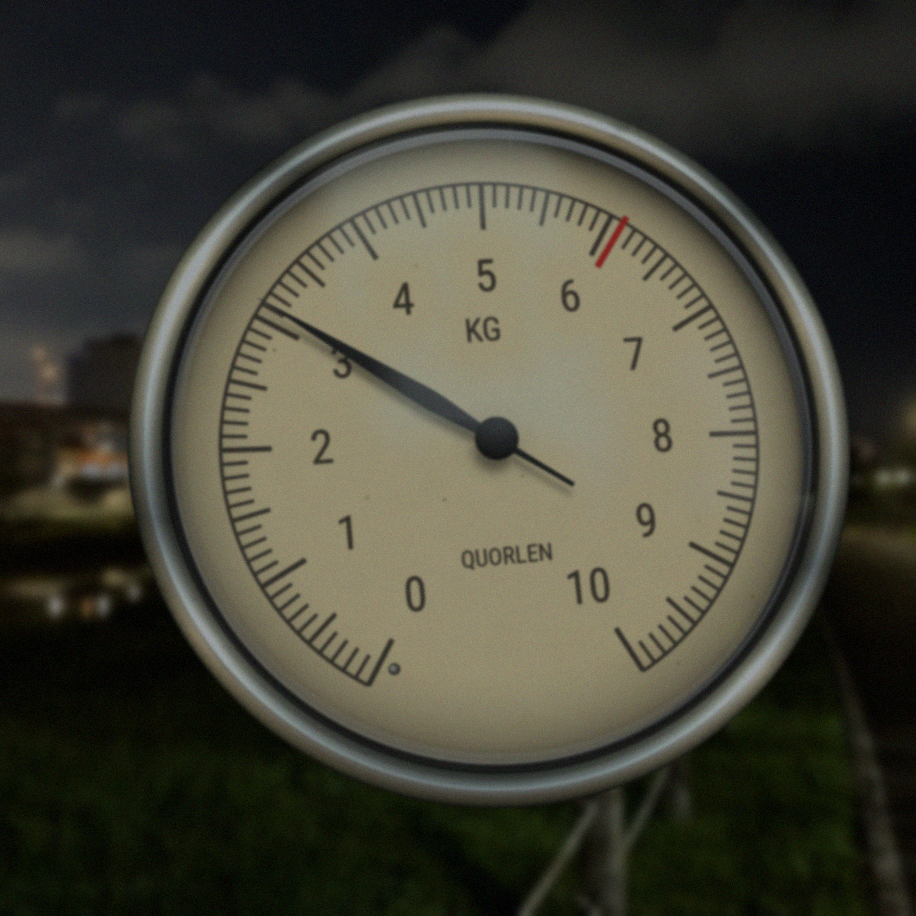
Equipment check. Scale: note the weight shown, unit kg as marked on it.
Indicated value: 3.1 kg
